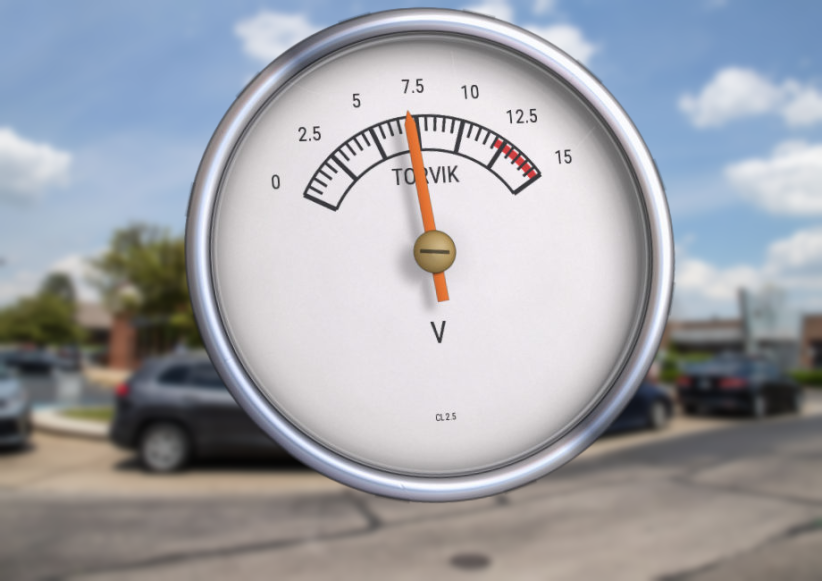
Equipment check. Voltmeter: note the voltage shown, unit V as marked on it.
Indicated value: 7 V
